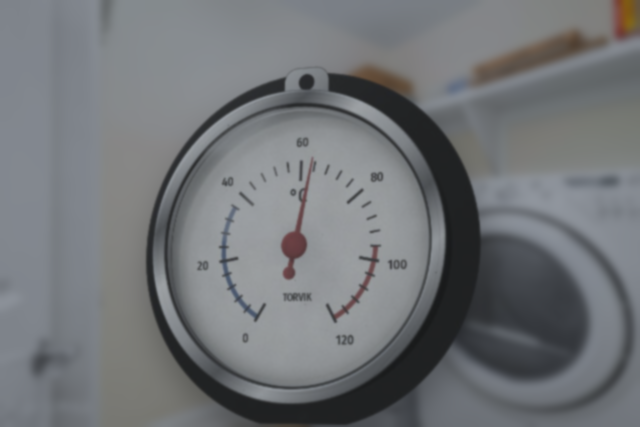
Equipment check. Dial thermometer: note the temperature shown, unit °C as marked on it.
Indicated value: 64 °C
